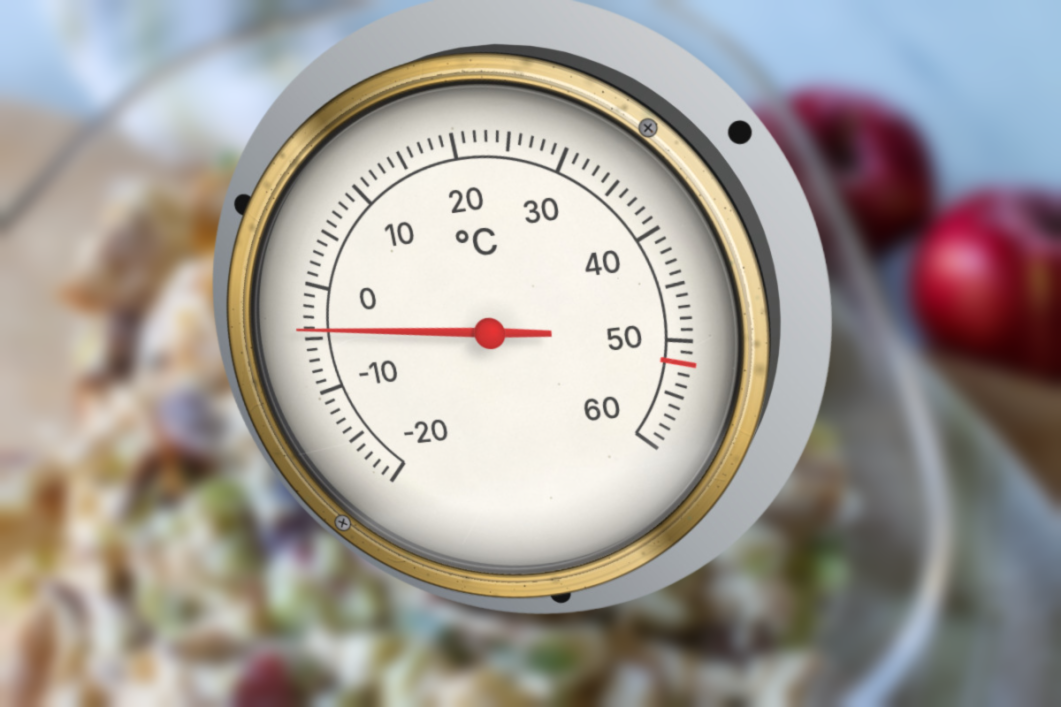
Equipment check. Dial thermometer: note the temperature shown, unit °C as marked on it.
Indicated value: -4 °C
